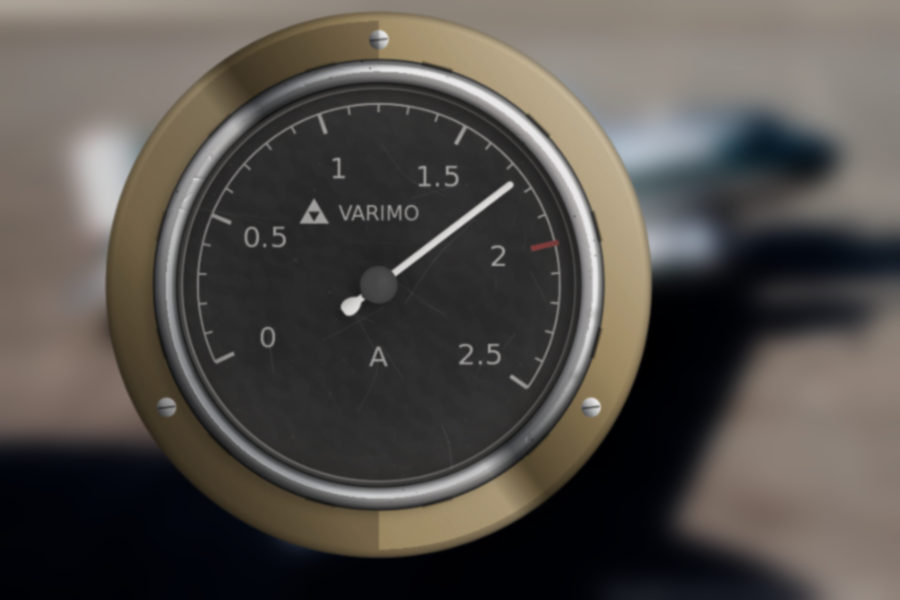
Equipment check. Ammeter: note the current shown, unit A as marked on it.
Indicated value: 1.75 A
